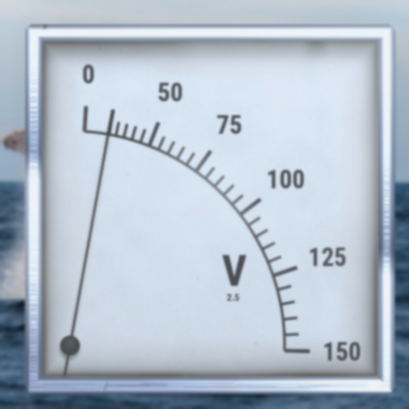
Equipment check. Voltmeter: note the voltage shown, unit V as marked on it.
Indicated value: 25 V
